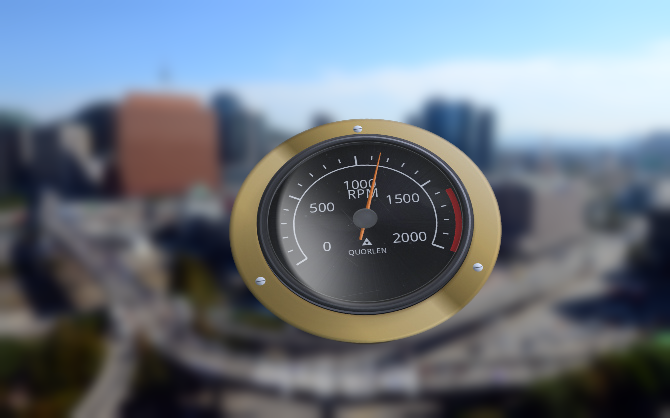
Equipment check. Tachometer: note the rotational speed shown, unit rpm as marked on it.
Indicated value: 1150 rpm
